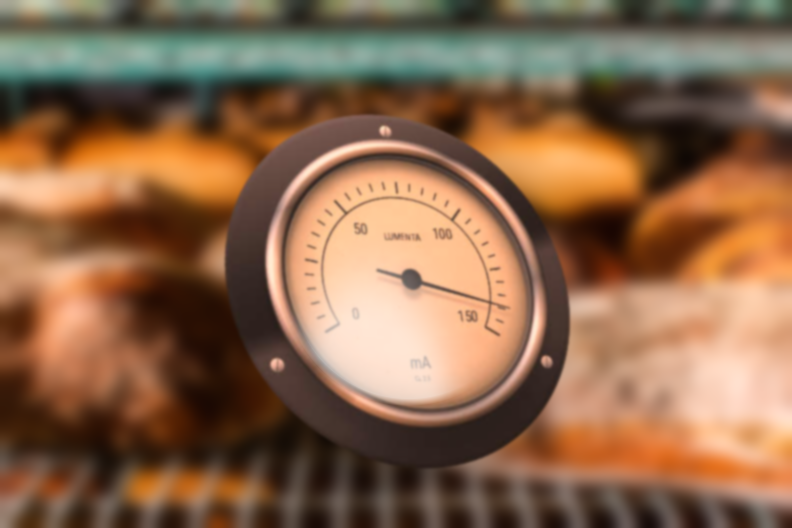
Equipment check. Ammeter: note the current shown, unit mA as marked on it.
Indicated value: 140 mA
